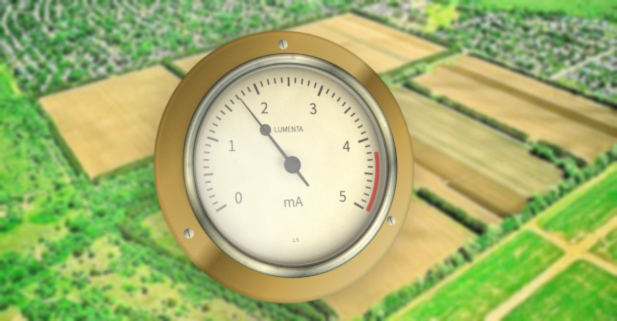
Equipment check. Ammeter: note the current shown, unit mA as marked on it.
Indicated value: 1.7 mA
